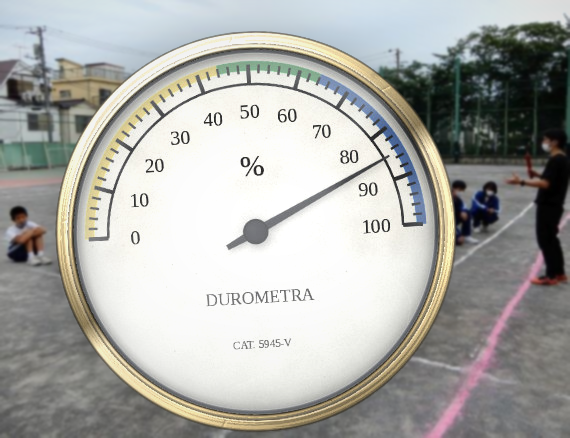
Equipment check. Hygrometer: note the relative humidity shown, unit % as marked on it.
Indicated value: 85 %
